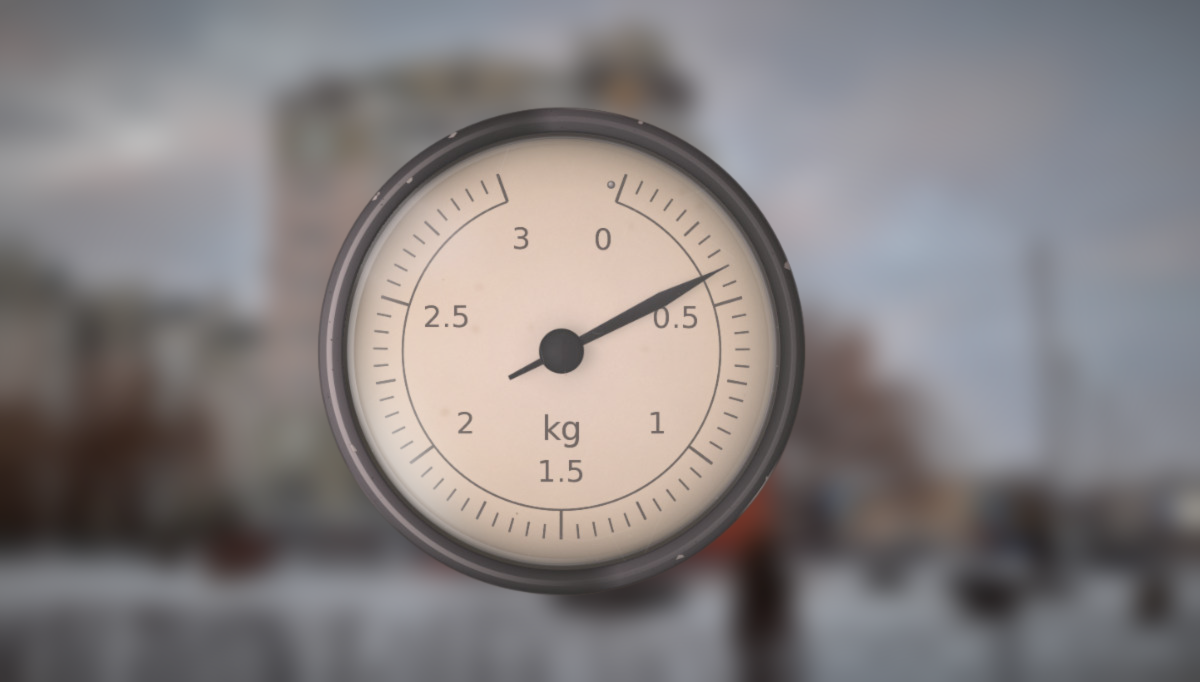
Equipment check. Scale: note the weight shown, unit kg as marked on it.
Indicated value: 0.4 kg
